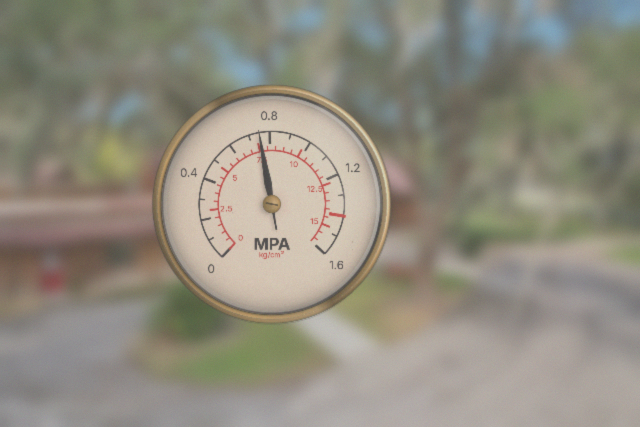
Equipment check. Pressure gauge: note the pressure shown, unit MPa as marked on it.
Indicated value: 0.75 MPa
